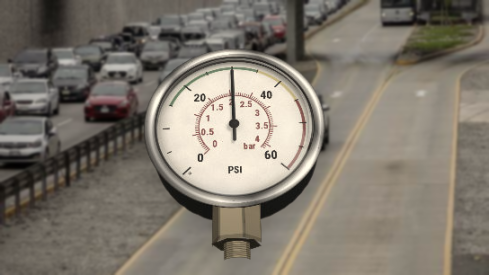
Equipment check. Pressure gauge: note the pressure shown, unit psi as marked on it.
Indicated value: 30 psi
